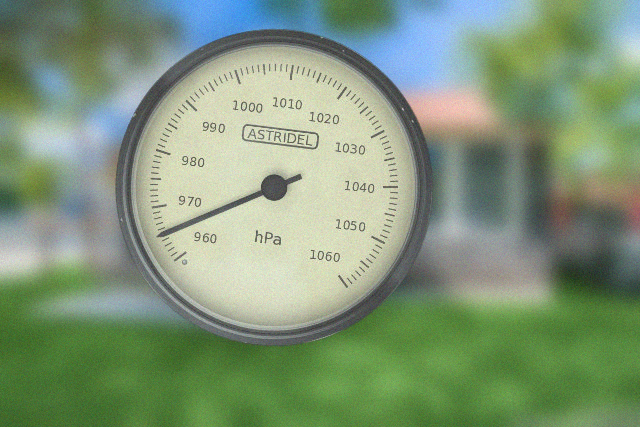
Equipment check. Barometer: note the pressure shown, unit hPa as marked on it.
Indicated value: 965 hPa
